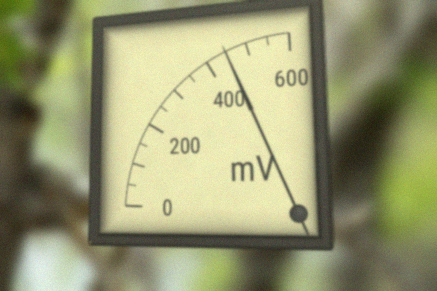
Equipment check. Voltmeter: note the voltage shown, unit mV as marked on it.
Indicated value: 450 mV
